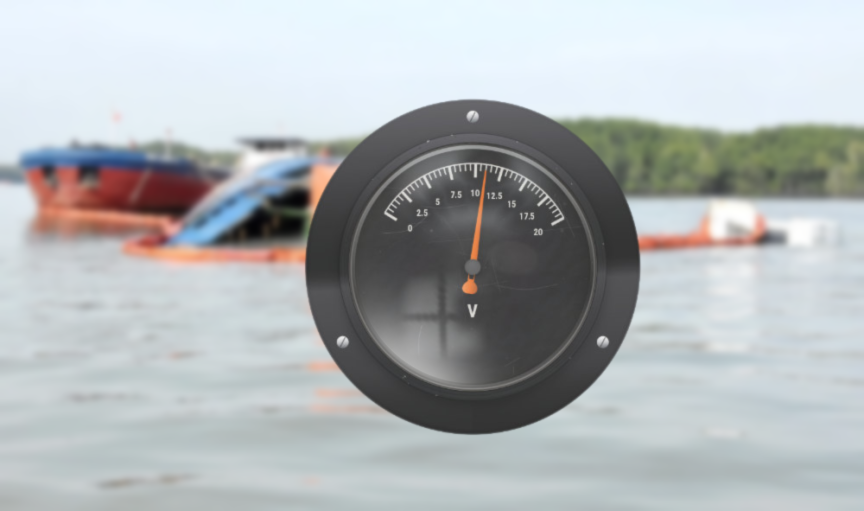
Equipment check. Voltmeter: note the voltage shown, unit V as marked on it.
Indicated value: 11 V
